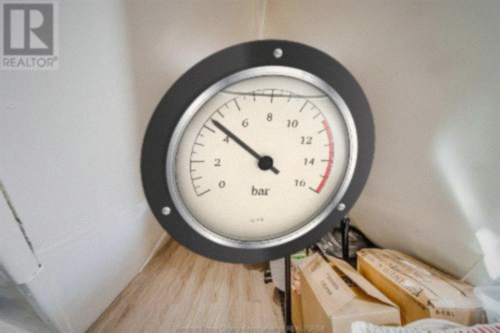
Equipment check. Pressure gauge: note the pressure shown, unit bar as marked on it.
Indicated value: 4.5 bar
